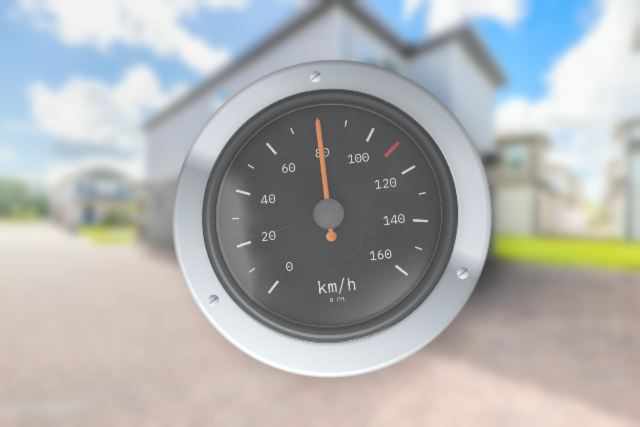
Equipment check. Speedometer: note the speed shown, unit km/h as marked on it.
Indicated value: 80 km/h
